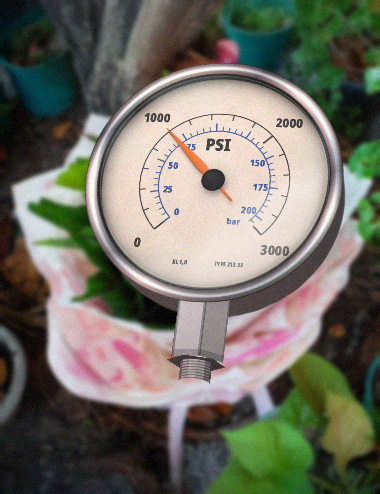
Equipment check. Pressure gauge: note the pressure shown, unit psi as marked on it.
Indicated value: 1000 psi
